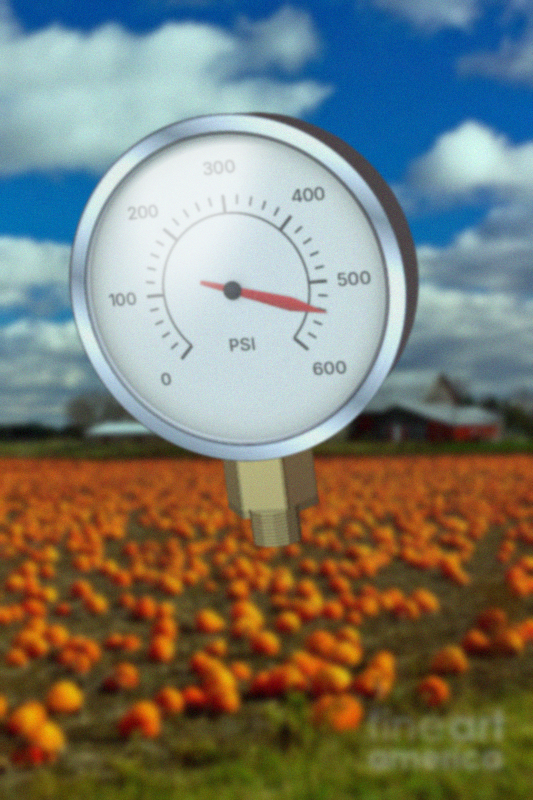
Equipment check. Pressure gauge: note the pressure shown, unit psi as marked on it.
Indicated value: 540 psi
